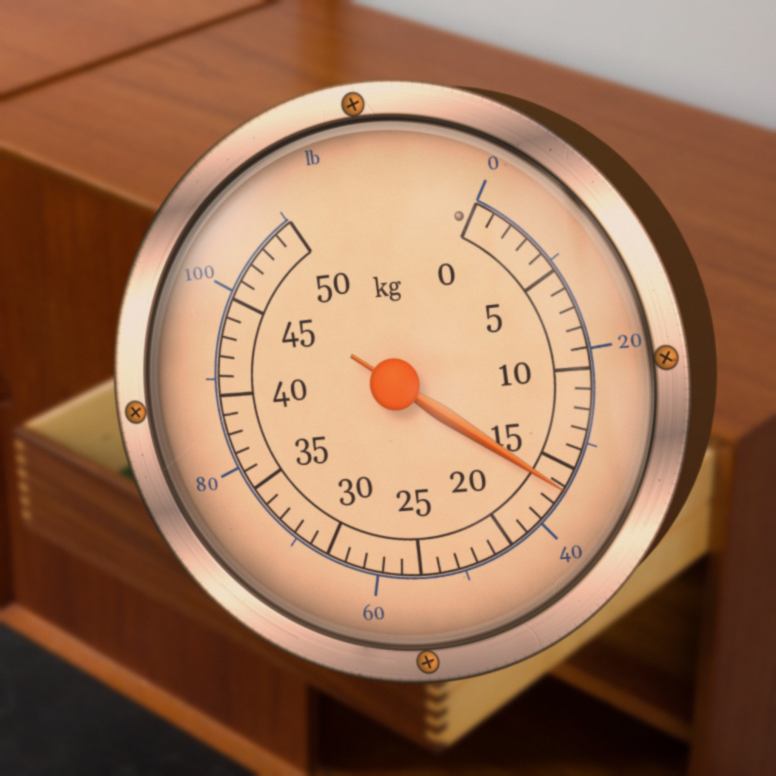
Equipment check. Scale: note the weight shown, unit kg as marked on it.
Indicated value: 16 kg
